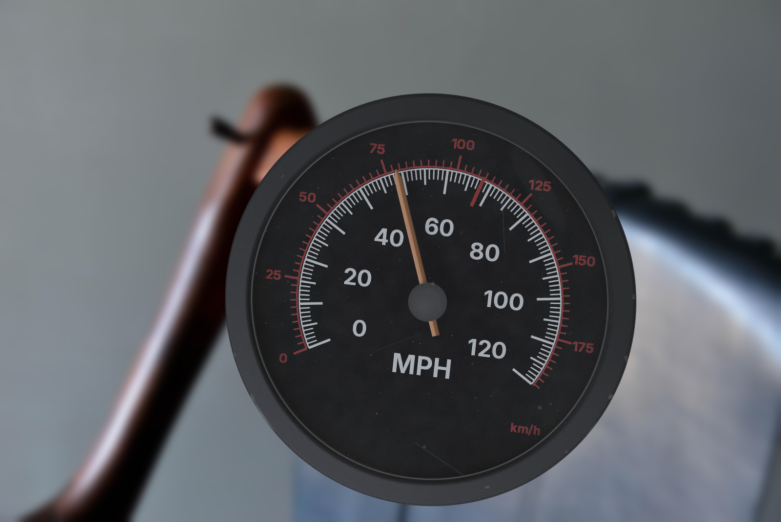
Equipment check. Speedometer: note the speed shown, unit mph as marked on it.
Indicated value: 49 mph
